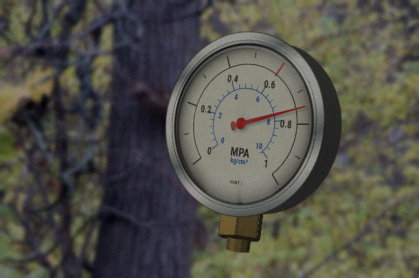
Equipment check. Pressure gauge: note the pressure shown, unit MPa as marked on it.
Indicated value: 0.75 MPa
